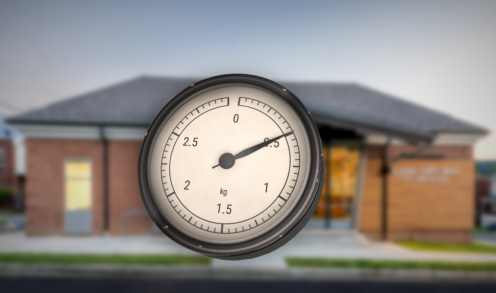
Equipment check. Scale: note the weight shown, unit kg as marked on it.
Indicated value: 0.5 kg
